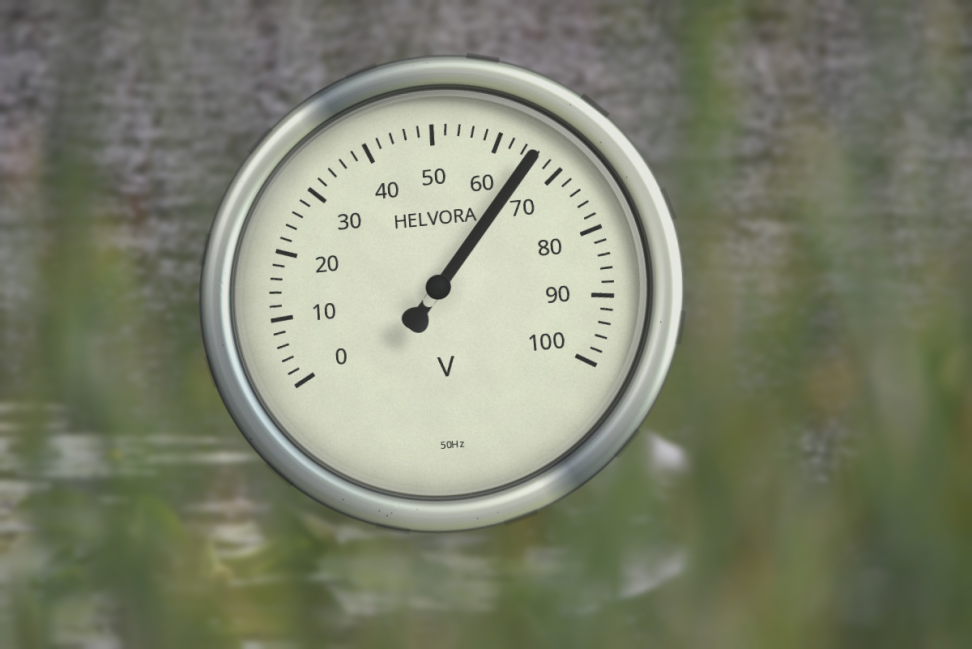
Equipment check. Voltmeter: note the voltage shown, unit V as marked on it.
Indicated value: 66 V
